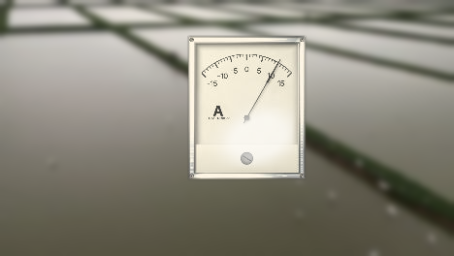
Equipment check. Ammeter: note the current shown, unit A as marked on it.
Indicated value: 10 A
